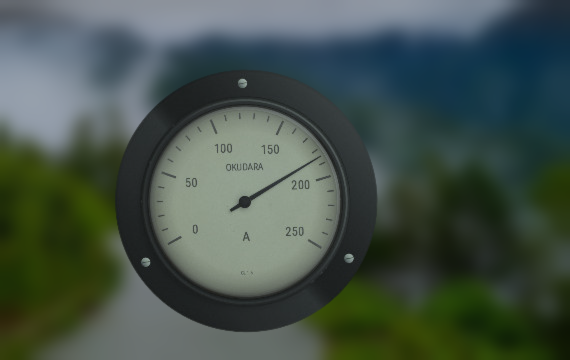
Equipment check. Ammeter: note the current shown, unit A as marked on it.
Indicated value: 185 A
